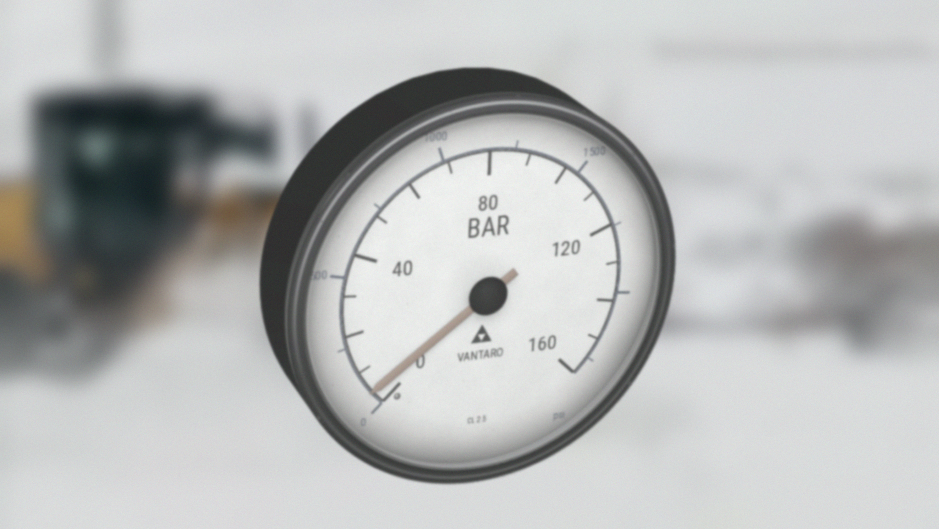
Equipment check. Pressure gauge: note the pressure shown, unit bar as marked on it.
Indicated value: 5 bar
